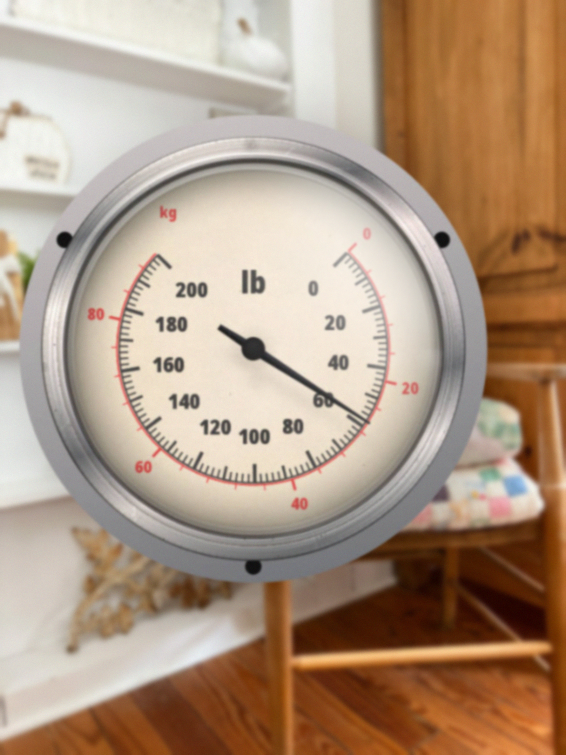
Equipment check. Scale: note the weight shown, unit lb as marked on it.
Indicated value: 58 lb
